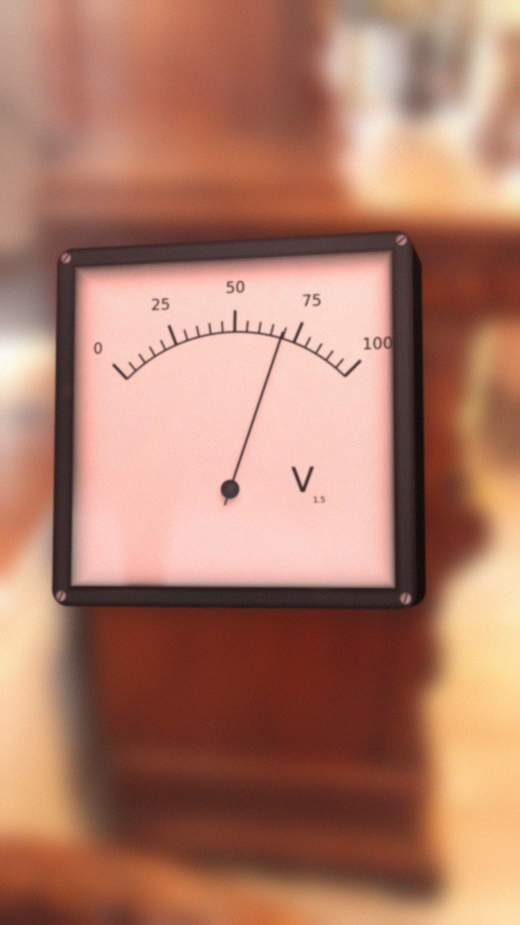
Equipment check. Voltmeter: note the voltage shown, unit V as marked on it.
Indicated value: 70 V
